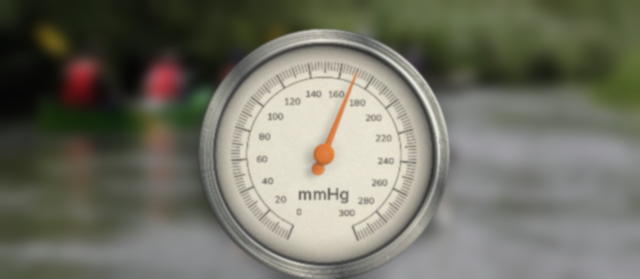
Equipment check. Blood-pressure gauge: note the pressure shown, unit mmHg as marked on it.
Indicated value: 170 mmHg
